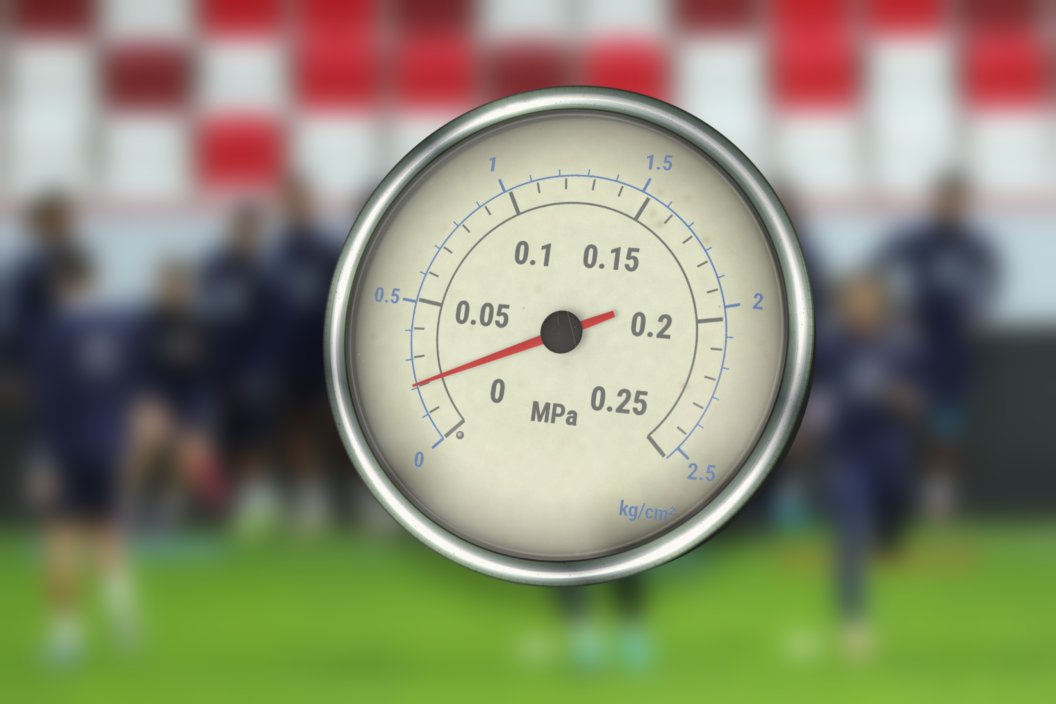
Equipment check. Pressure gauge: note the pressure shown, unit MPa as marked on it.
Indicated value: 0.02 MPa
